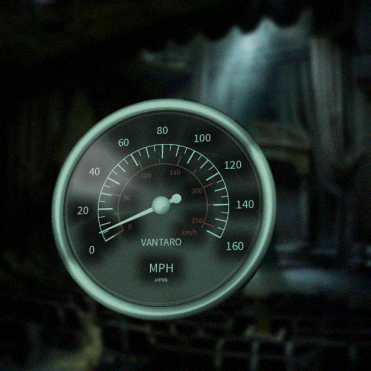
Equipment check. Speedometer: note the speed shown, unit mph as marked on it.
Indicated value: 5 mph
